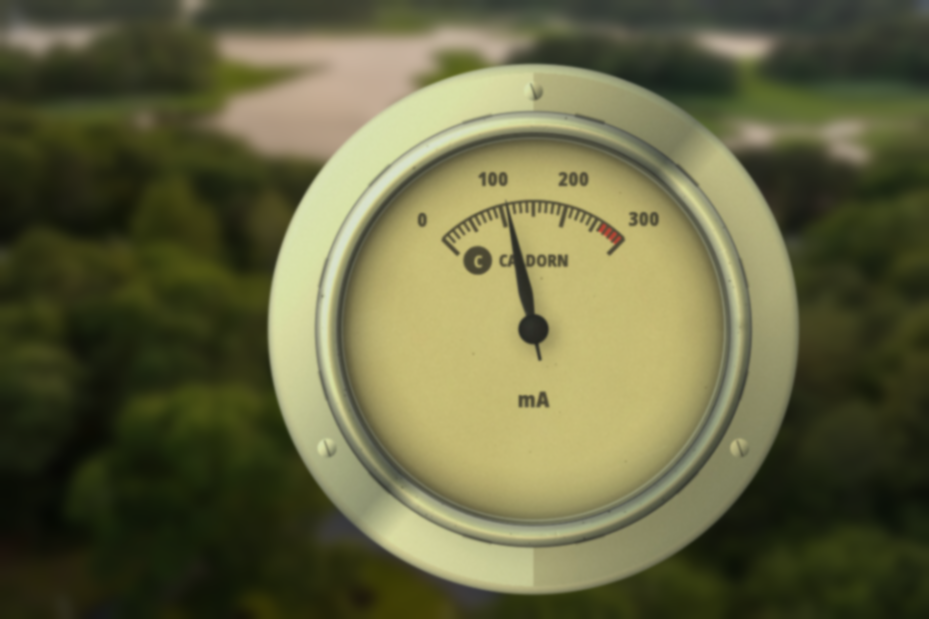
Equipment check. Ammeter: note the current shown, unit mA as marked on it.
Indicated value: 110 mA
